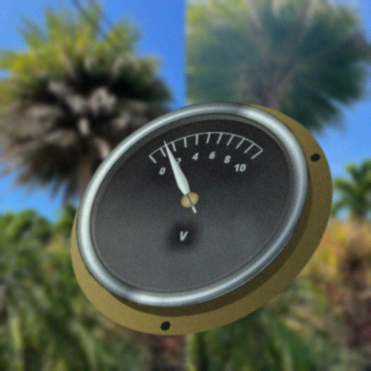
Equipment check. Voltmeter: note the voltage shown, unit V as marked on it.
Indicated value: 1.5 V
